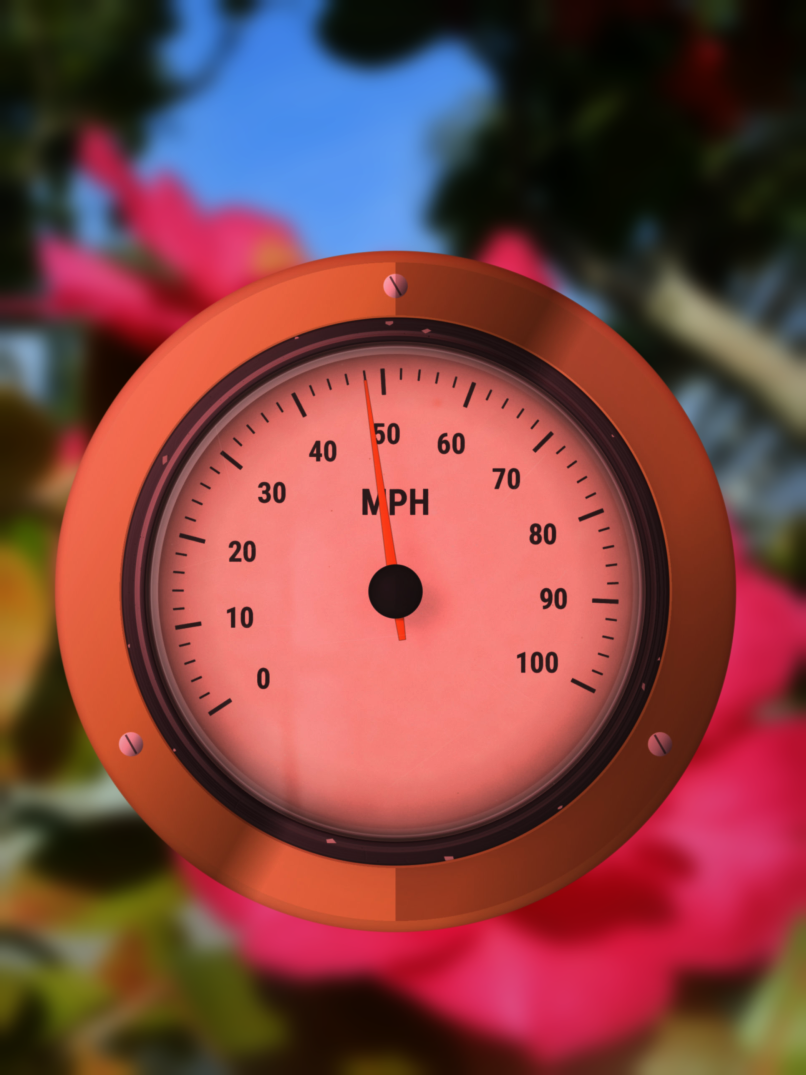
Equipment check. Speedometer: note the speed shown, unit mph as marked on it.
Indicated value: 48 mph
